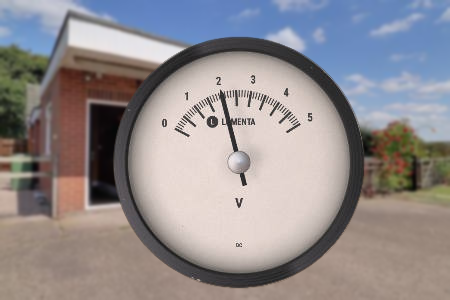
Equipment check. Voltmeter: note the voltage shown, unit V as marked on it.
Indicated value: 2 V
